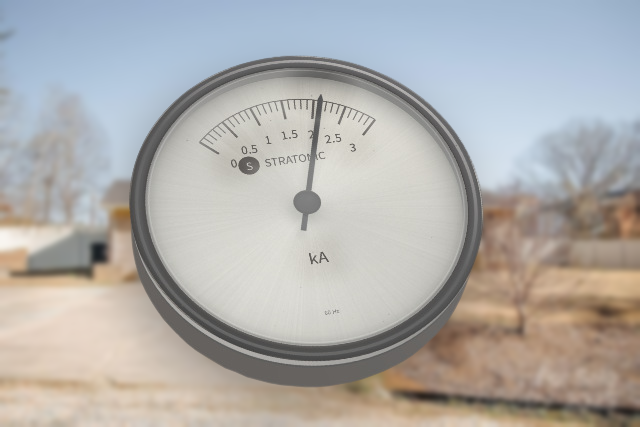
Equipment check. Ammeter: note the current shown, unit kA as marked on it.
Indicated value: 2.1 kA
